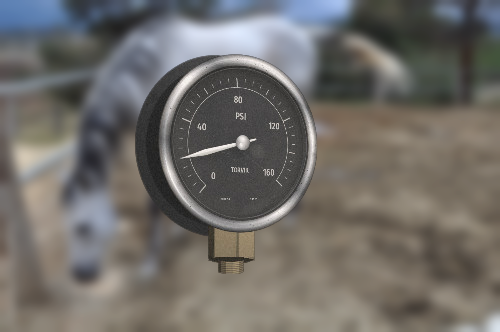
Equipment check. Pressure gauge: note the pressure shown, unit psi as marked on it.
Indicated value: 20 psi
